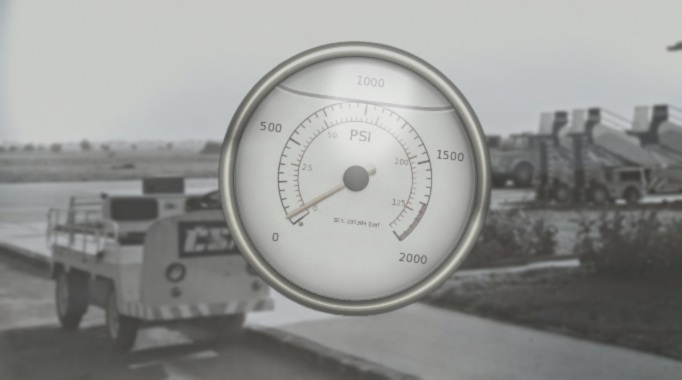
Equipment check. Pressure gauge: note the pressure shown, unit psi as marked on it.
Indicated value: 50 psi
